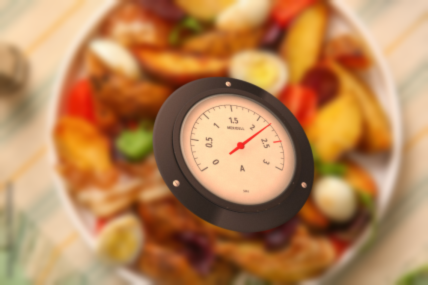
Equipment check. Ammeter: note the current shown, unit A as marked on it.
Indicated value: 2.2 A
